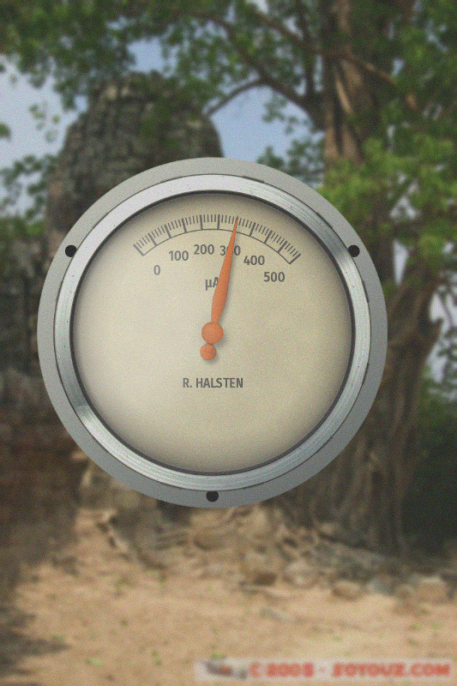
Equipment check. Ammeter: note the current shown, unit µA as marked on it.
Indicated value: 300 µA
